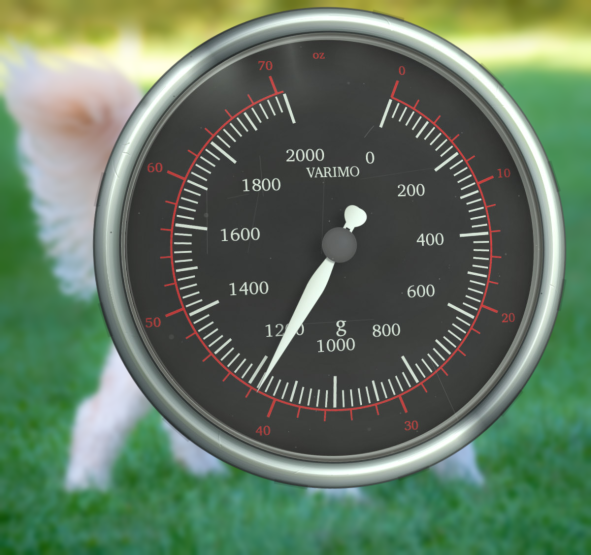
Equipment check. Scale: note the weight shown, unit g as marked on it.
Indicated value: 1180 g
